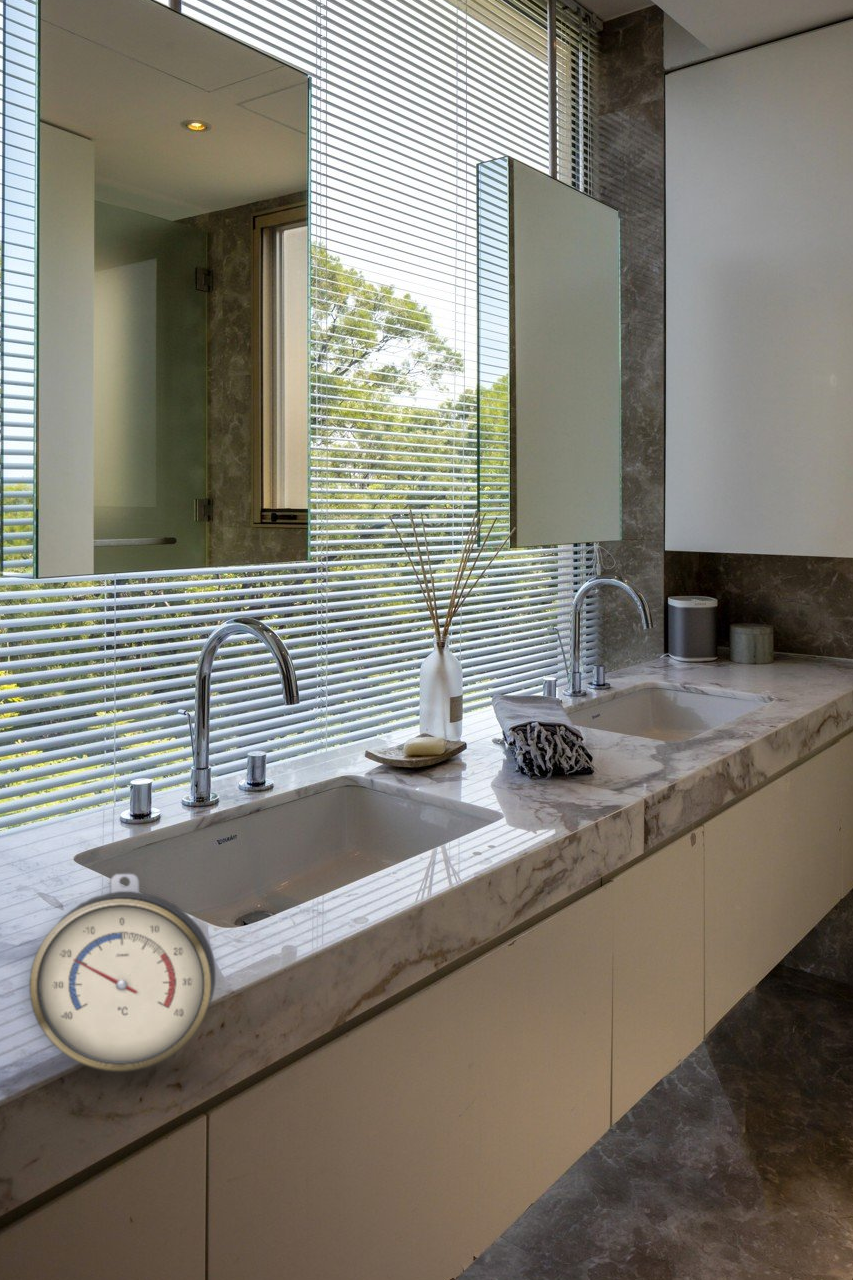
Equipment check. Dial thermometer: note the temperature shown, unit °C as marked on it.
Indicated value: -20 °C
